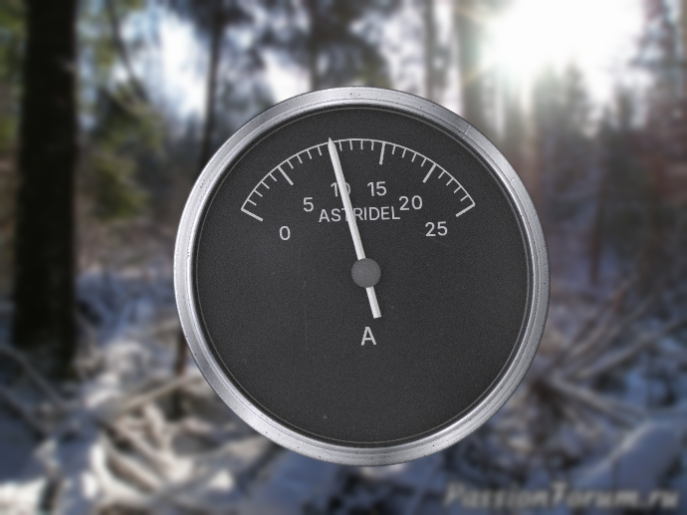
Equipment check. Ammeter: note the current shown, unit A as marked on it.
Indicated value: 10 A
